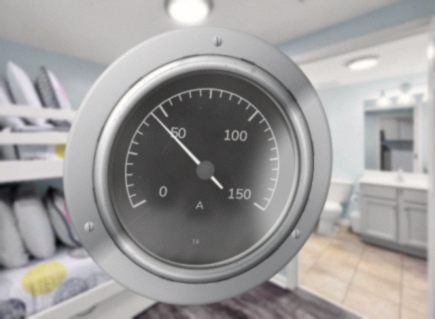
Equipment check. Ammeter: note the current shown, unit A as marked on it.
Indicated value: 45 A
